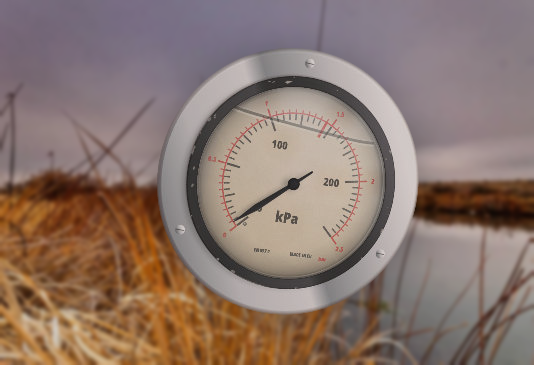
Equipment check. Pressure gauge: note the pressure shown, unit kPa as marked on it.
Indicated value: 5 kPa
